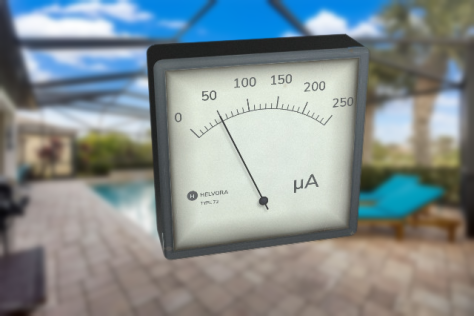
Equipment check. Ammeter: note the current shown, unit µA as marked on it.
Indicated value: 50 µA
